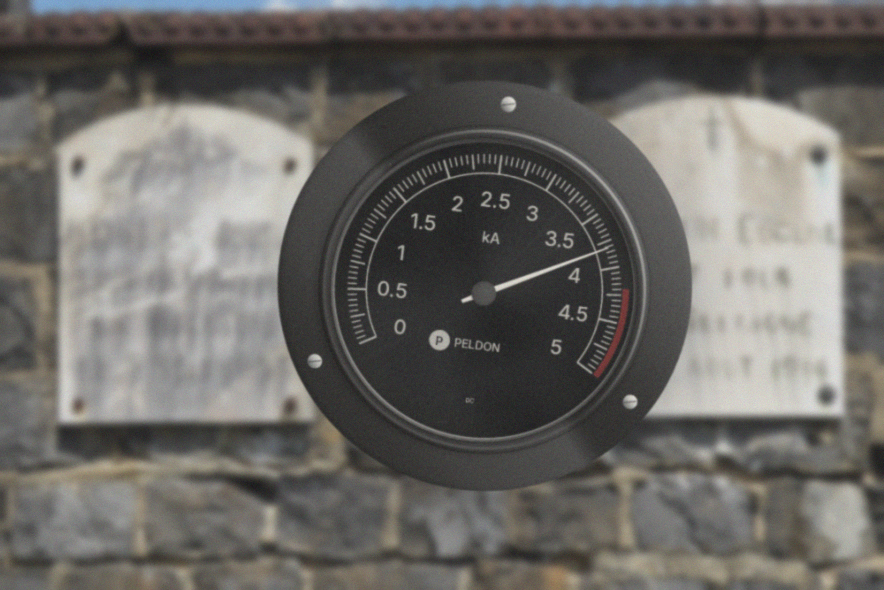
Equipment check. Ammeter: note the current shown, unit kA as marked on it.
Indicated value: 3.8 kA
